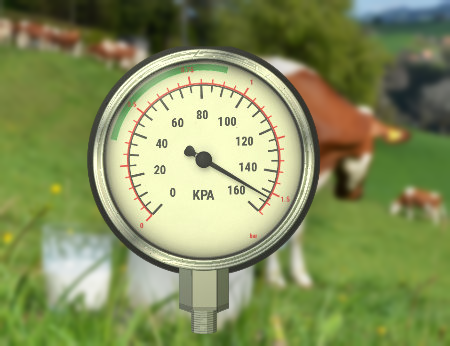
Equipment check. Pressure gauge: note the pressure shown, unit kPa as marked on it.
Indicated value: 152.5 kPa
